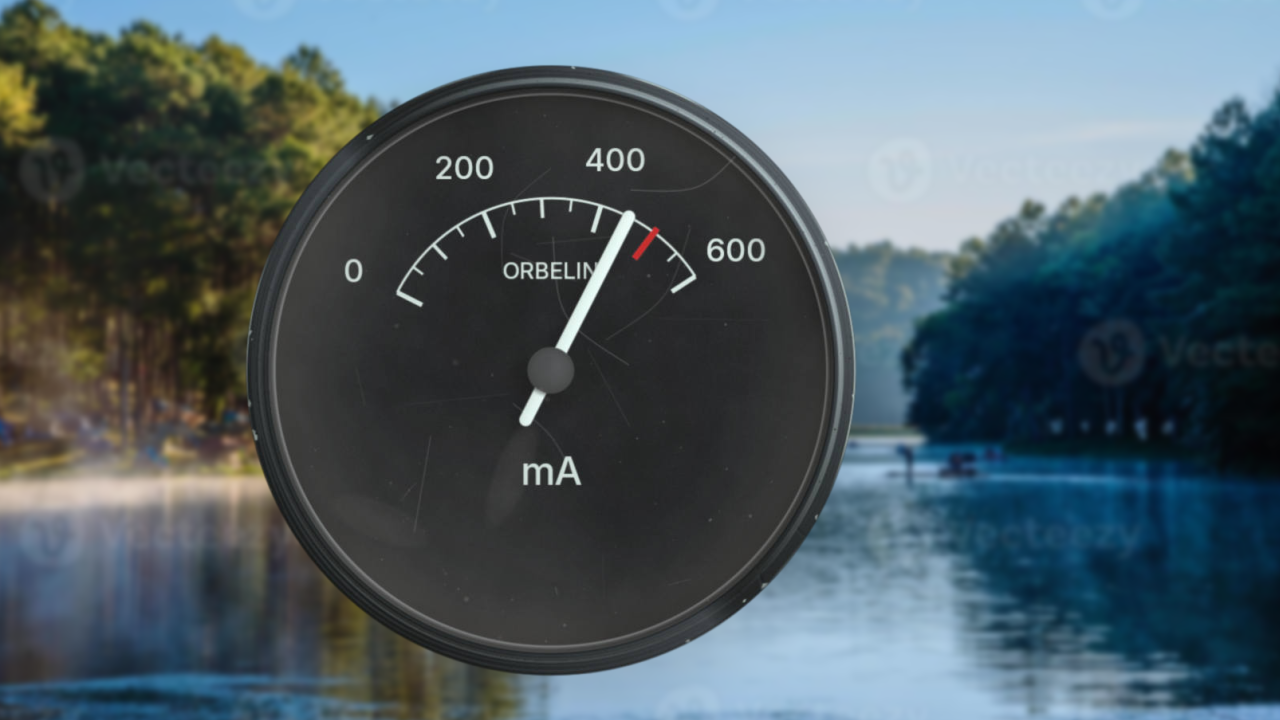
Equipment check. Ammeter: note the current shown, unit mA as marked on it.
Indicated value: 450 mA
